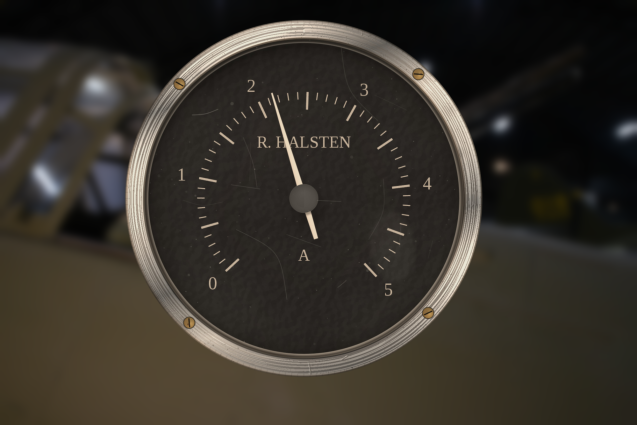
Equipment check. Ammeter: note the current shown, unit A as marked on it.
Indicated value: 2.15 A
